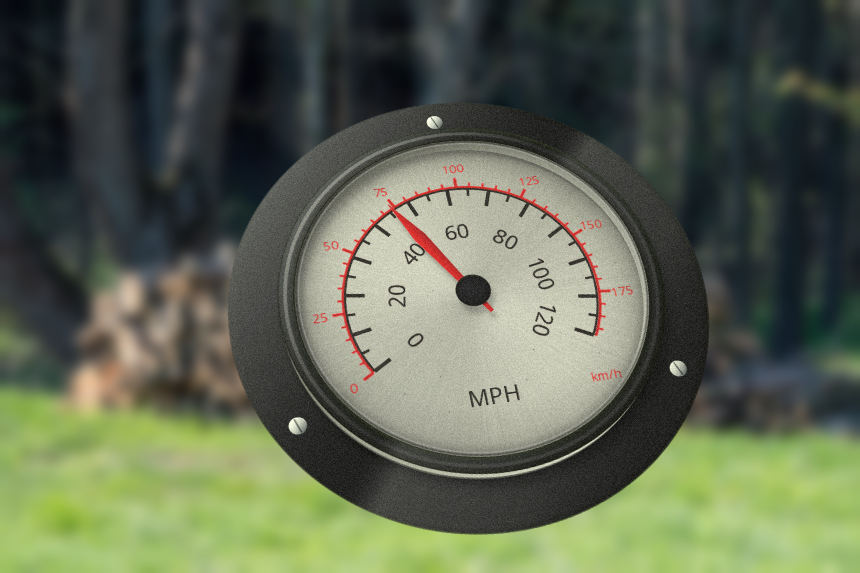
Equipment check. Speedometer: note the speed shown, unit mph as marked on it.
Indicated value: 45 mph
